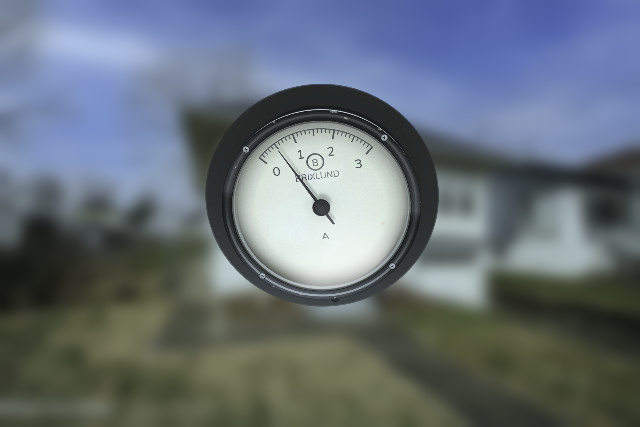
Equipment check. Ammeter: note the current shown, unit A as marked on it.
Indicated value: 0.5 A
